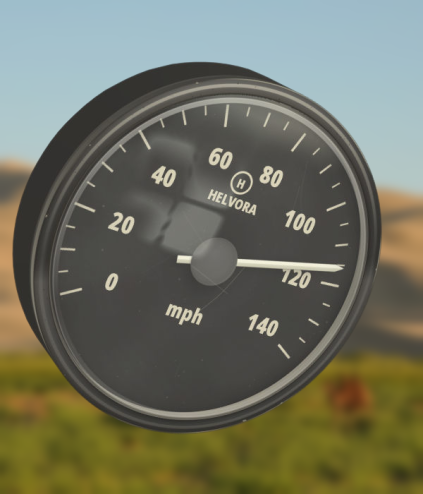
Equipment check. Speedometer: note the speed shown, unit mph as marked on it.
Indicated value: 115 mph
